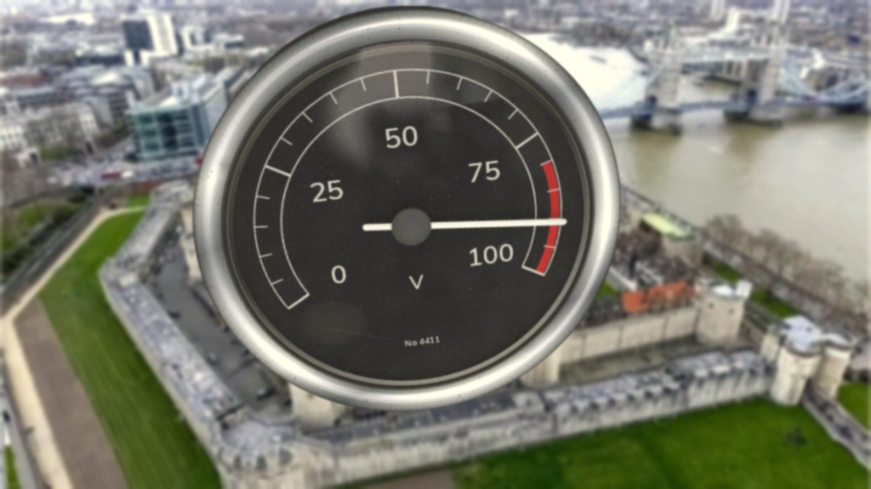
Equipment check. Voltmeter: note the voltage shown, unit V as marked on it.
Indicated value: 90 V
